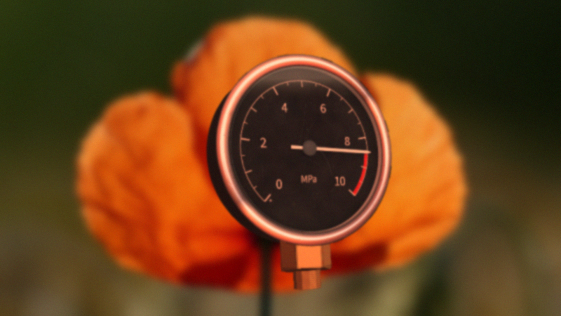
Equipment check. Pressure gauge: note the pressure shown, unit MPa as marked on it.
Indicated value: 8.5 MPa
